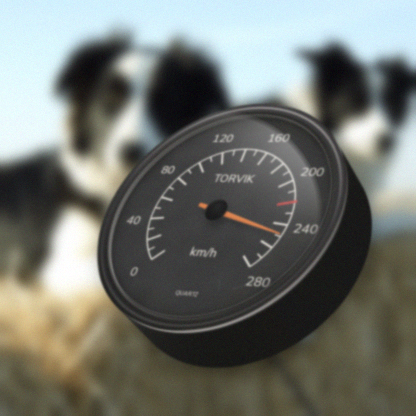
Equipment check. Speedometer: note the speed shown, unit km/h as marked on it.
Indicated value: 250 km/h
